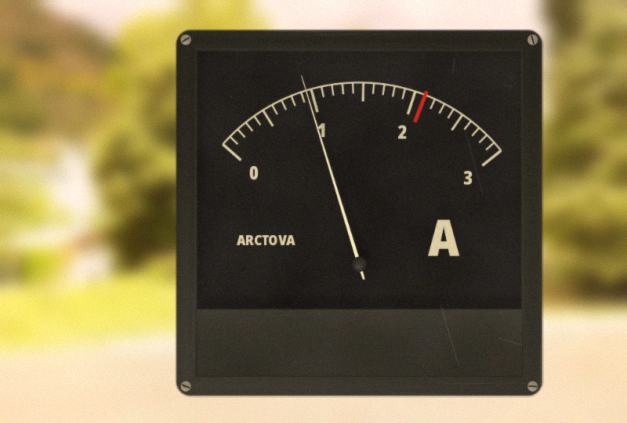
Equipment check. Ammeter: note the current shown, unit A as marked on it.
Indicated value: 0.95 A
